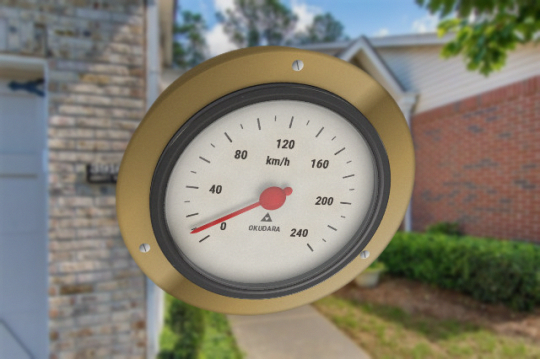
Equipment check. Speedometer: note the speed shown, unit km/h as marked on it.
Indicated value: 10 km/h
